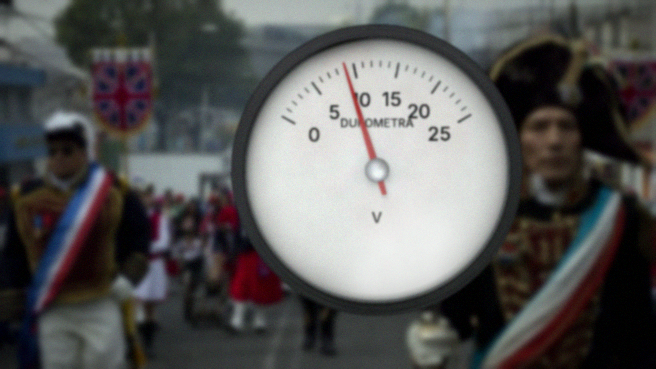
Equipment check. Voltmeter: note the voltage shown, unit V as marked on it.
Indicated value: 9 V
